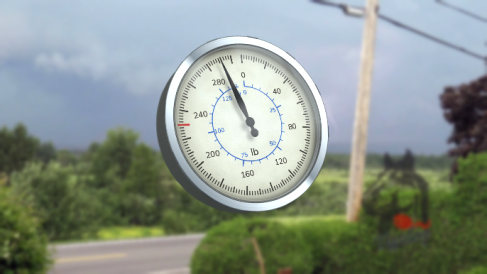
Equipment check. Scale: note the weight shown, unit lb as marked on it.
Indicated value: 290 lb
